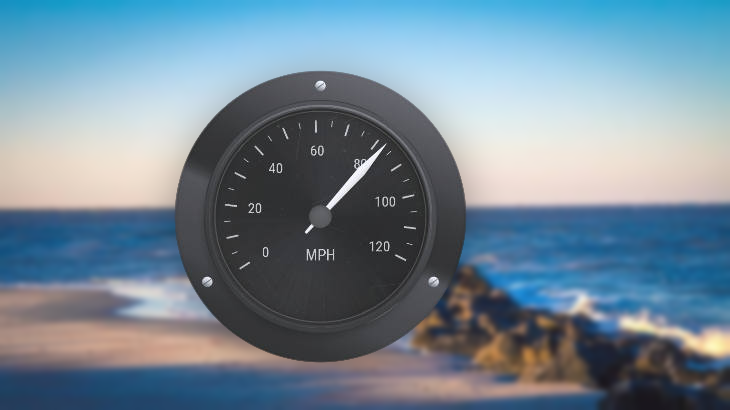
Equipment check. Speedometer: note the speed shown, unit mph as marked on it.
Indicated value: 82.5 mph
